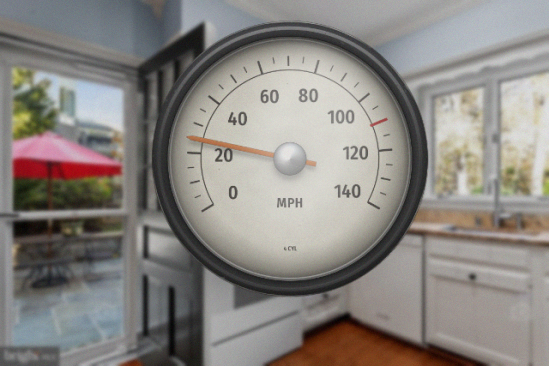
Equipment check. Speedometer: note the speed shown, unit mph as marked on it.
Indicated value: 25 mph
